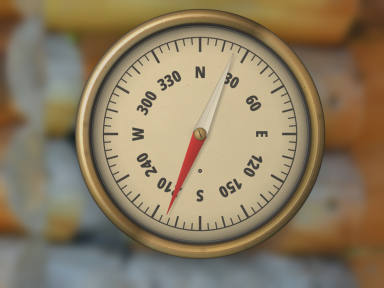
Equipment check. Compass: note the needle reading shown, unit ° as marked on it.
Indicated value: 202.5 °
